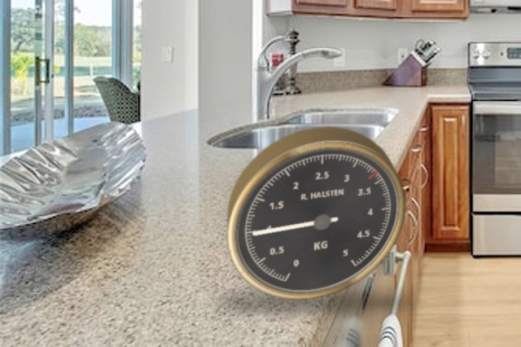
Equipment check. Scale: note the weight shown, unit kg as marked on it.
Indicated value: 1 kg
